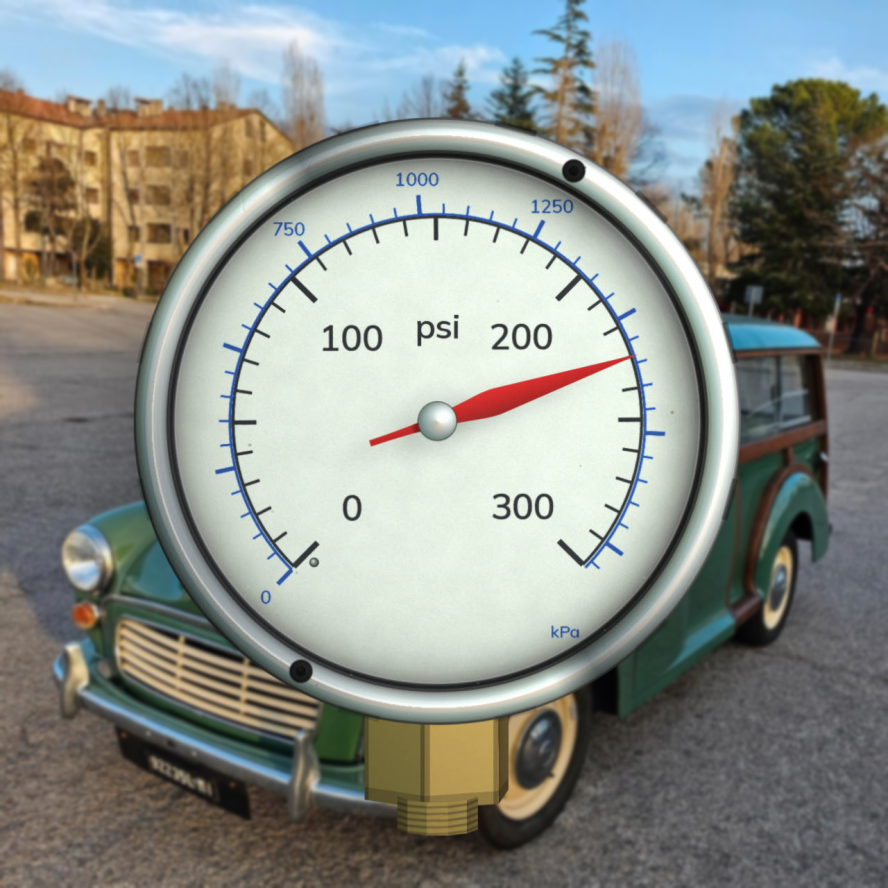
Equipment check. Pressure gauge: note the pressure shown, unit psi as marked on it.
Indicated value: 230 psi
